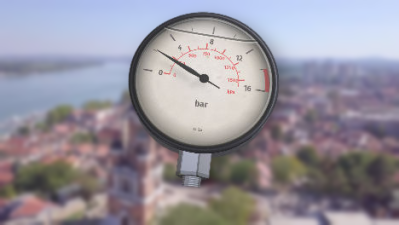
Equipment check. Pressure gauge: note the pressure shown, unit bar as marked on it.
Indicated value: 2 bar
